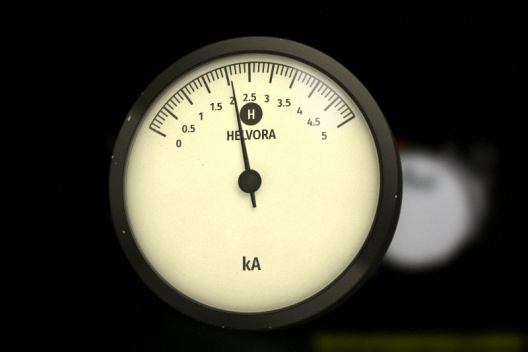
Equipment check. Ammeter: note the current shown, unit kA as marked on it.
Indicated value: 2.1 kA
